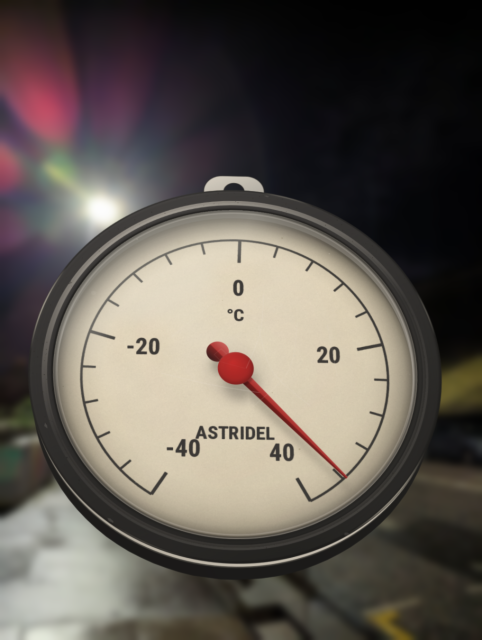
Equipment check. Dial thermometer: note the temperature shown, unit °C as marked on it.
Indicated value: 36 °C
